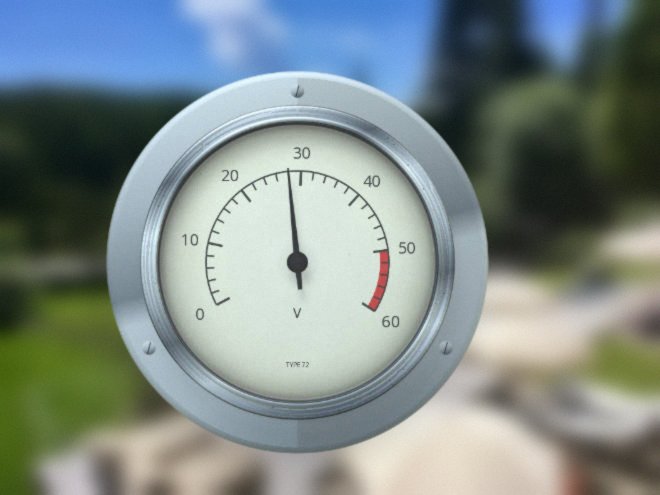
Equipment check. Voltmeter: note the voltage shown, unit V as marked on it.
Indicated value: 28 V
